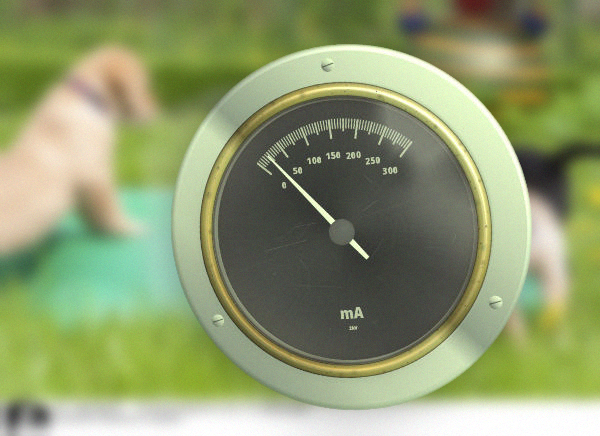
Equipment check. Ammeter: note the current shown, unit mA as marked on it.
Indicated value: 25 mA
